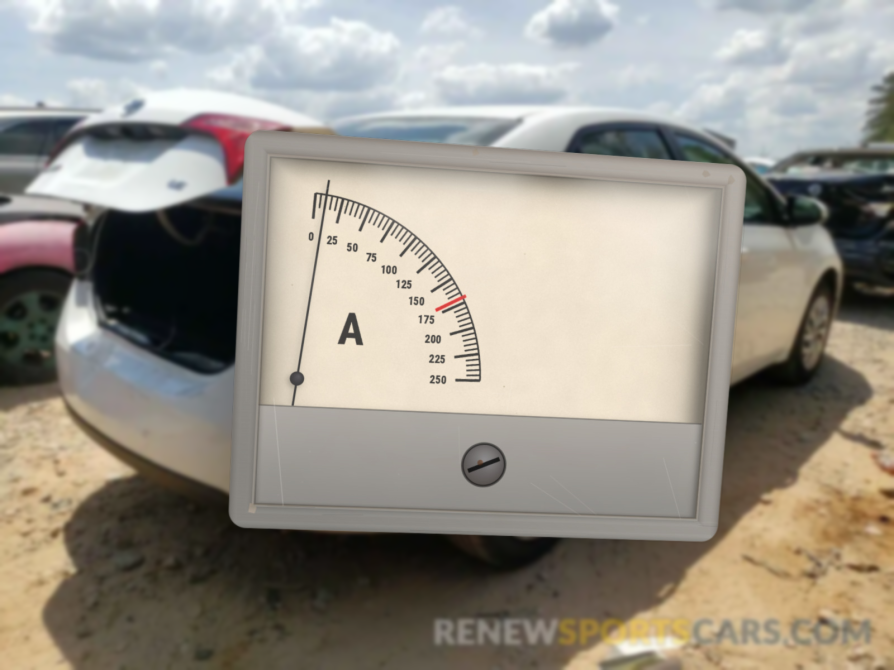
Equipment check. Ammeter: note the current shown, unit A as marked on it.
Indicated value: 10 A
